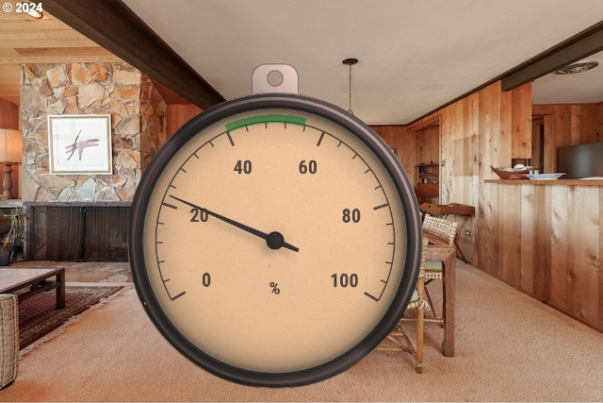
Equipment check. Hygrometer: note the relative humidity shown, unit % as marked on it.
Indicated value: 22 %
